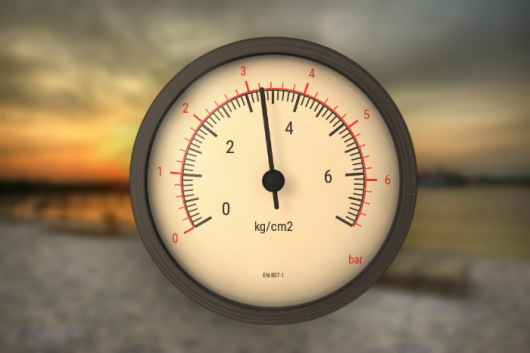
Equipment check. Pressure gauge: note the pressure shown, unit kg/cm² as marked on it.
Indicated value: 3.3 kg/cm²
